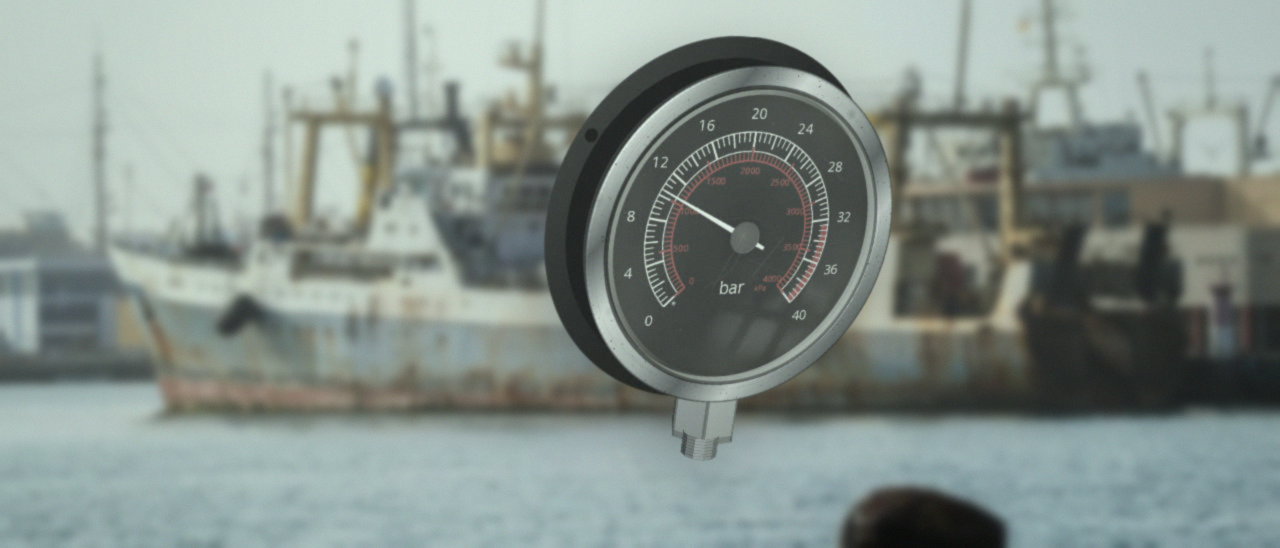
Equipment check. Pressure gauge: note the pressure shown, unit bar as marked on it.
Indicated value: 10.5 bar
